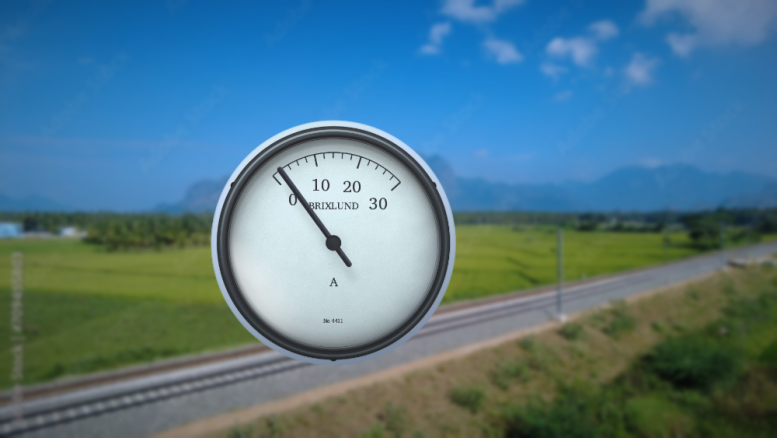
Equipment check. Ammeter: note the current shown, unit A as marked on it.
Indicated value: 2 A
